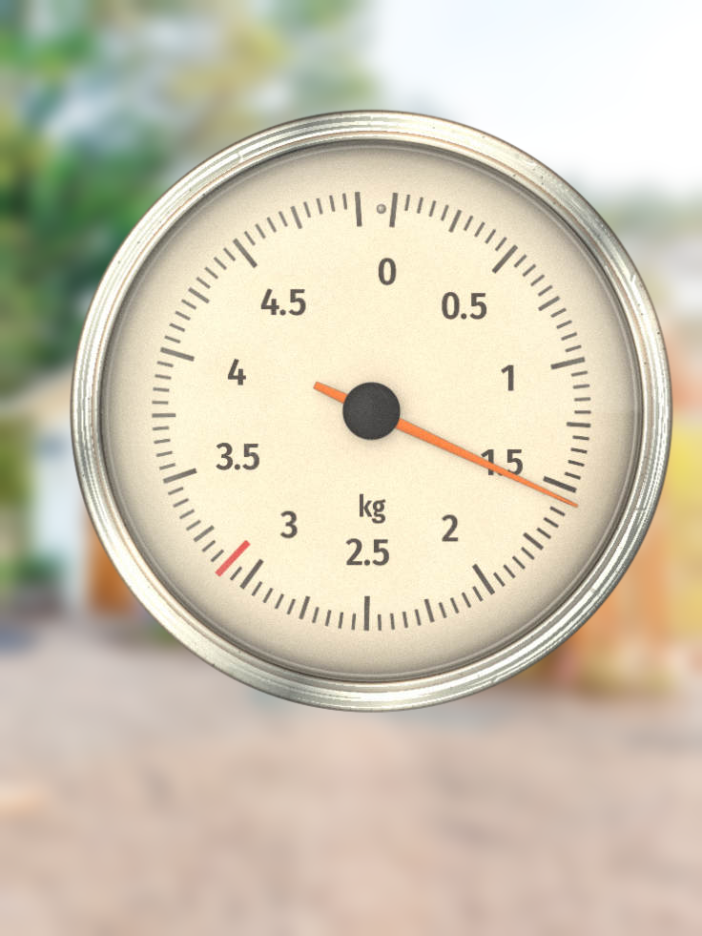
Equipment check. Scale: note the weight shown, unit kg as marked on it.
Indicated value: 1.55 kg
